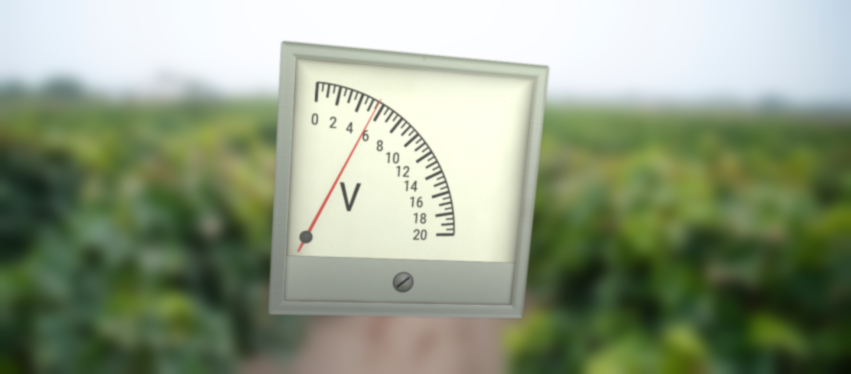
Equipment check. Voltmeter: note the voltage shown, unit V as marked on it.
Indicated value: 5.5 V
